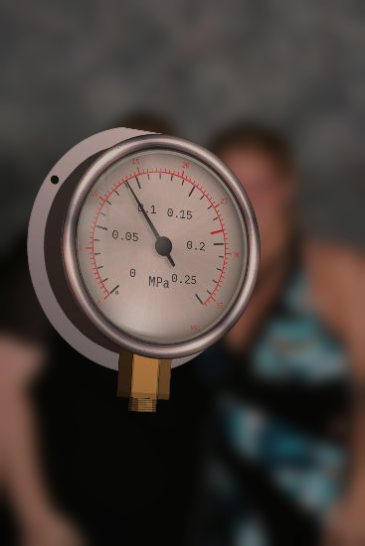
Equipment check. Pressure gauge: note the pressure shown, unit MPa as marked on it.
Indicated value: 0.09 MPa
